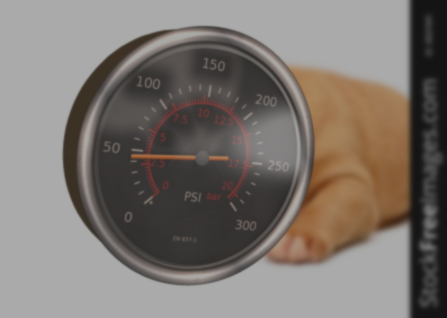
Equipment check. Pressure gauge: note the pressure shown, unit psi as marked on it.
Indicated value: 45 psi
